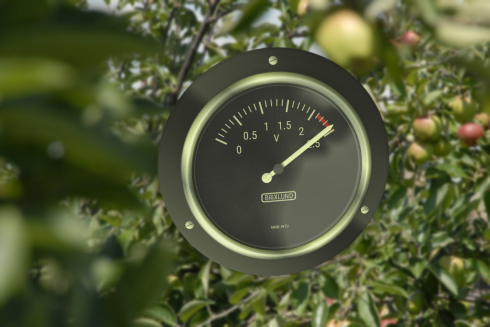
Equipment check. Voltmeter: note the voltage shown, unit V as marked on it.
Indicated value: 2.4 V
